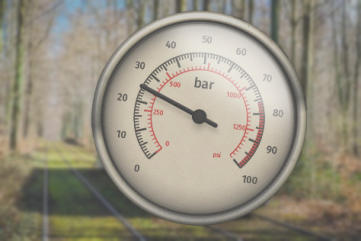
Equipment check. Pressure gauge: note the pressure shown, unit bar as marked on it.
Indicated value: 25 bar
